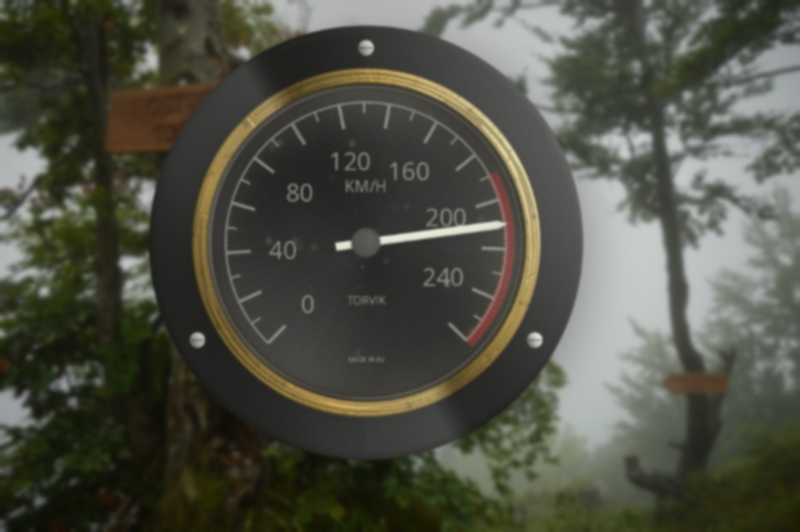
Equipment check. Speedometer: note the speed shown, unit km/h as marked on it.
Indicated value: 210 km/h
